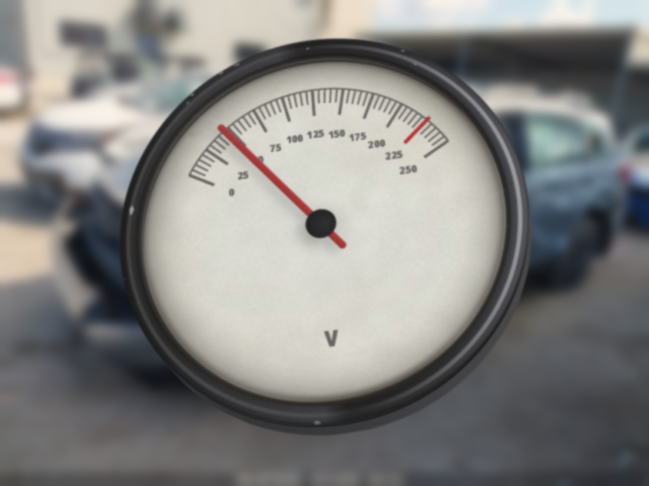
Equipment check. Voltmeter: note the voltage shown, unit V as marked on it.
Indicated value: 45 V
